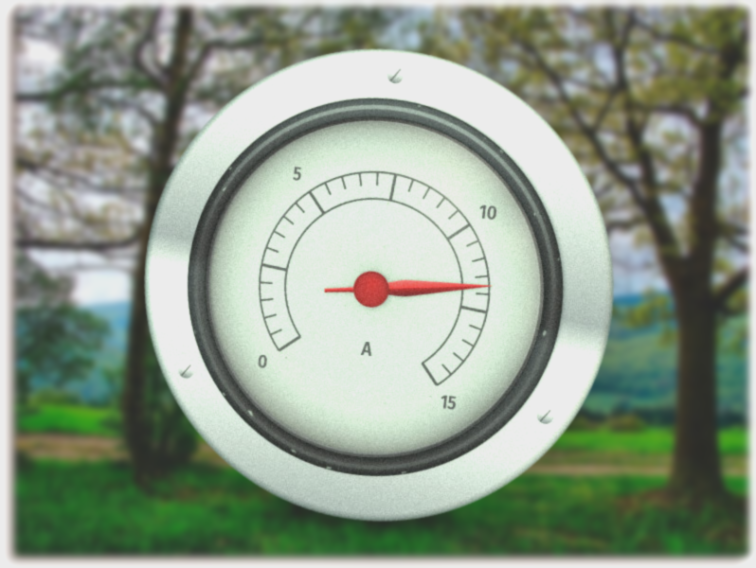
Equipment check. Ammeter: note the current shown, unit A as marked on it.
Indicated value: 11.75 A
